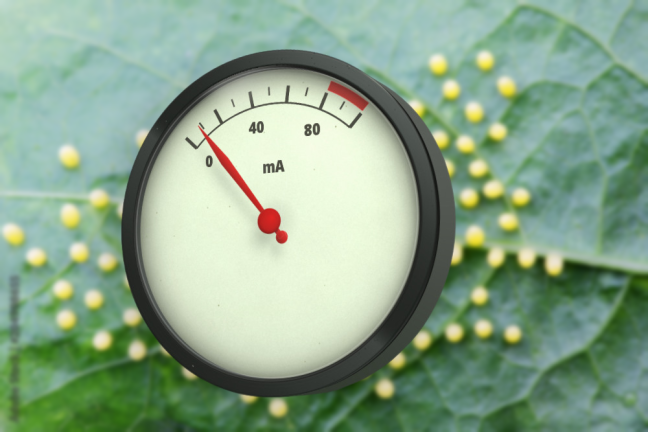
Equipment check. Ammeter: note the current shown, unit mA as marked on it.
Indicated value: 10 mA
